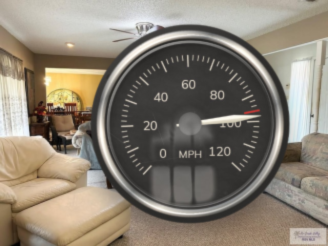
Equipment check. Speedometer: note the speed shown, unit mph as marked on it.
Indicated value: 98 mph
